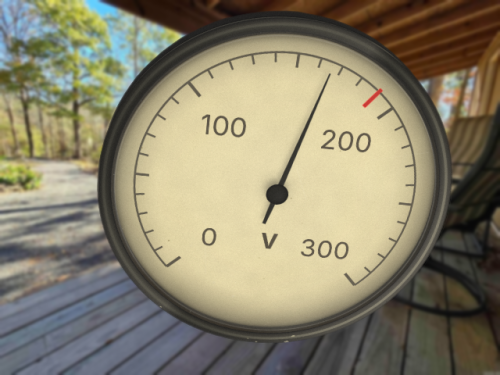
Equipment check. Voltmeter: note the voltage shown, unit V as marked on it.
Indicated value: 165 V
